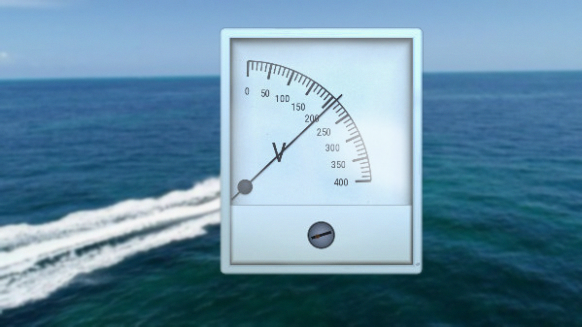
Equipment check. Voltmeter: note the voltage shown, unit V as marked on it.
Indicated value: 210 V
